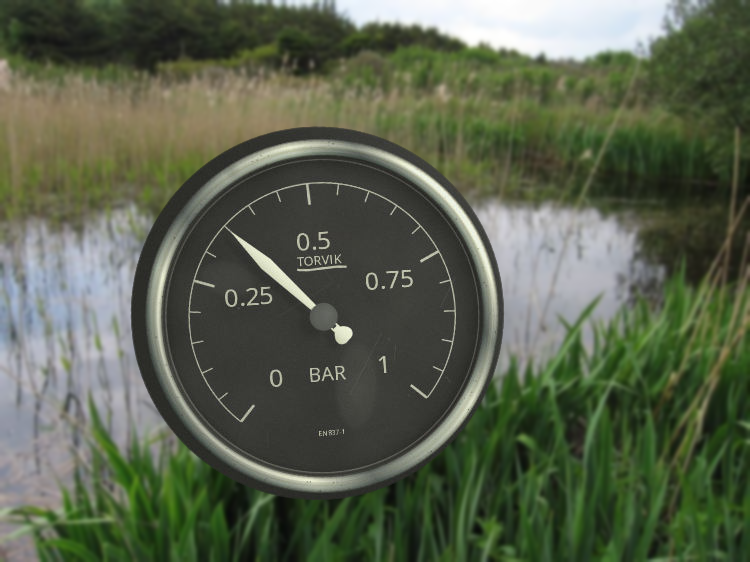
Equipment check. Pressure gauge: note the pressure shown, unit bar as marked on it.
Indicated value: 0.35 bar
